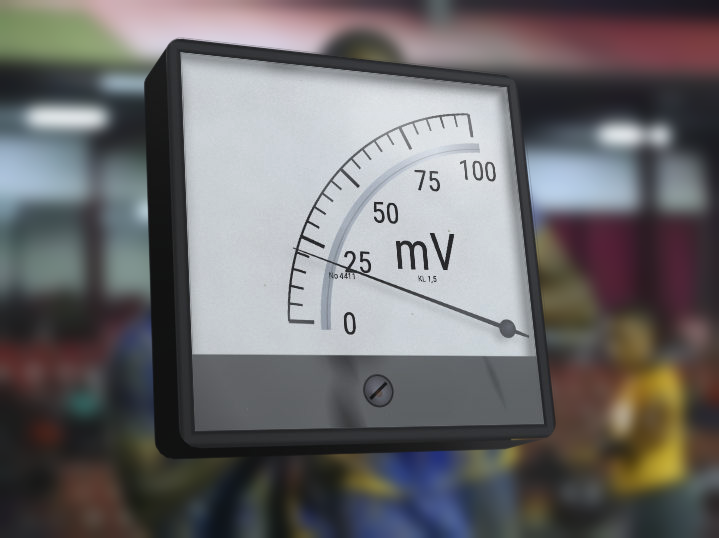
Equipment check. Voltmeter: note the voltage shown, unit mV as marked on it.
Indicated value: 20 mV
